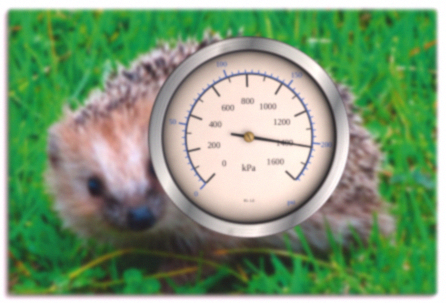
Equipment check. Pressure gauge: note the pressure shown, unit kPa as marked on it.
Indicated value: 1400 kPa
